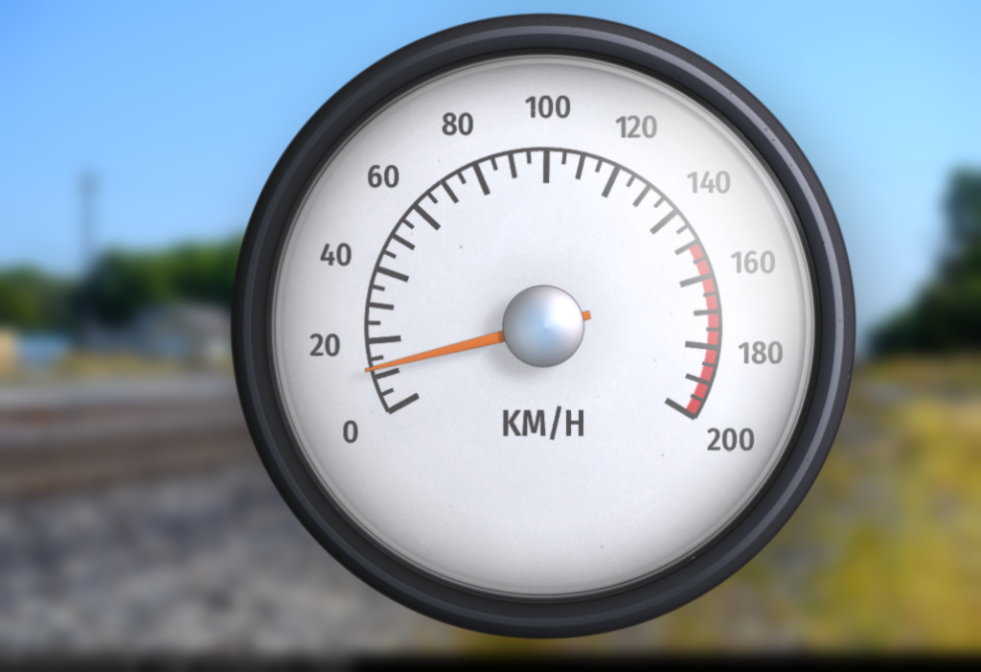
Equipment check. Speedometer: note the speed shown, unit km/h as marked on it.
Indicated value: 12.5 km/h
